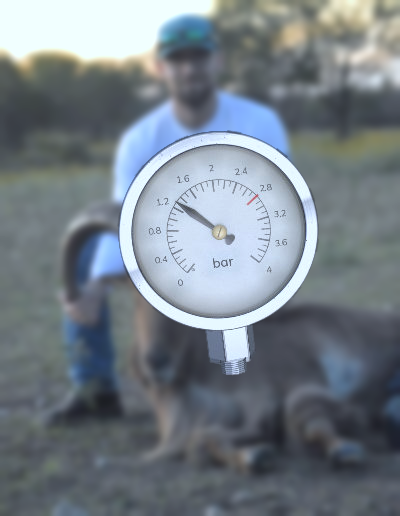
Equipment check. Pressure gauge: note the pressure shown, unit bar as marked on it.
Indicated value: 1.3 bar
